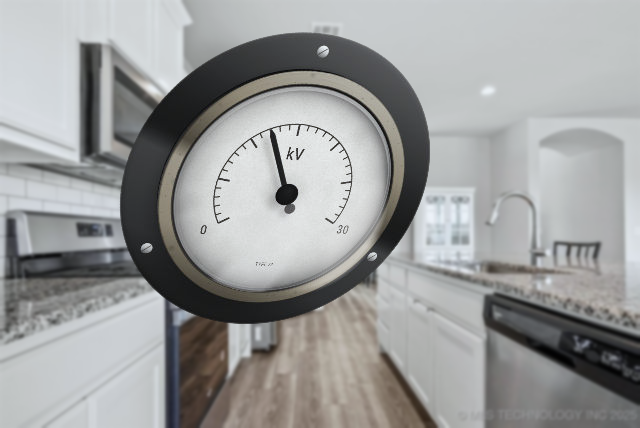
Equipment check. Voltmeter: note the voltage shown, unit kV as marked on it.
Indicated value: 12 kV
